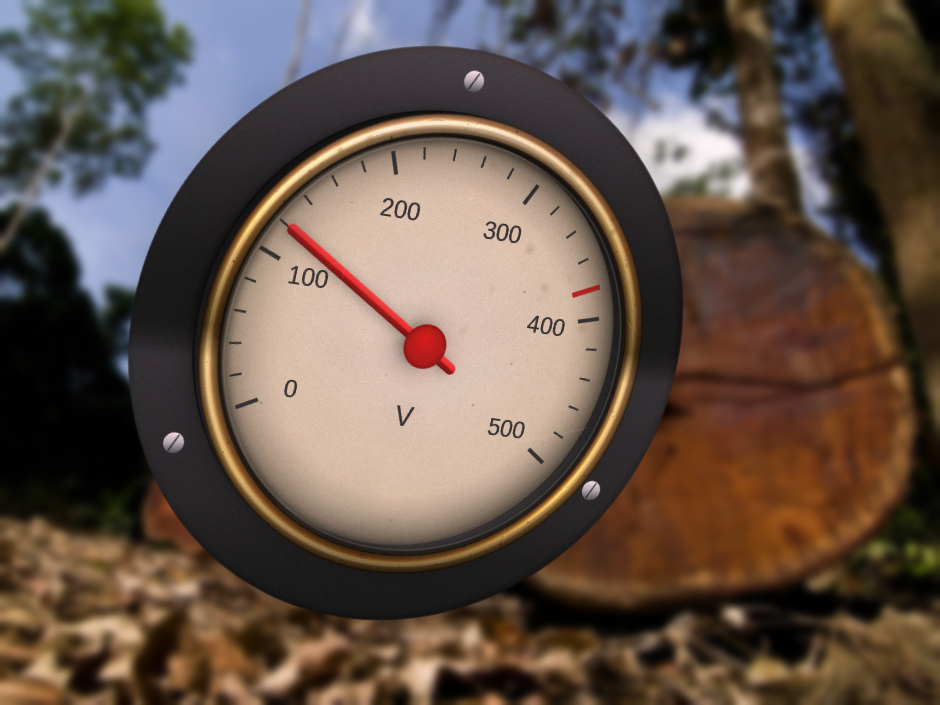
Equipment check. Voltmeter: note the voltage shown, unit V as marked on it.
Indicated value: 120 V
